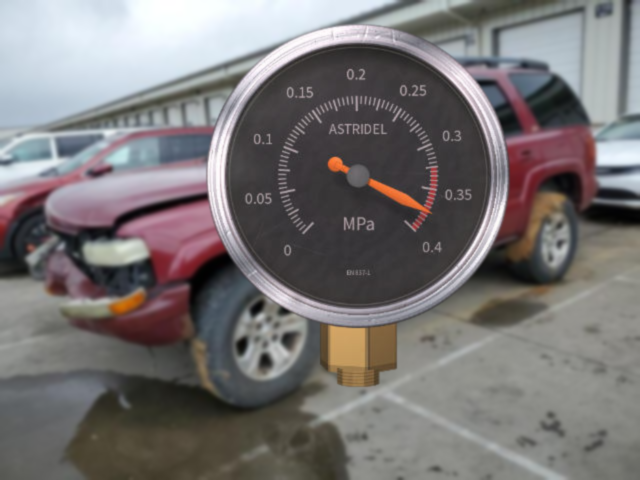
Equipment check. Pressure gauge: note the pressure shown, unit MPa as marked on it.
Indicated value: 0.375 MPa
